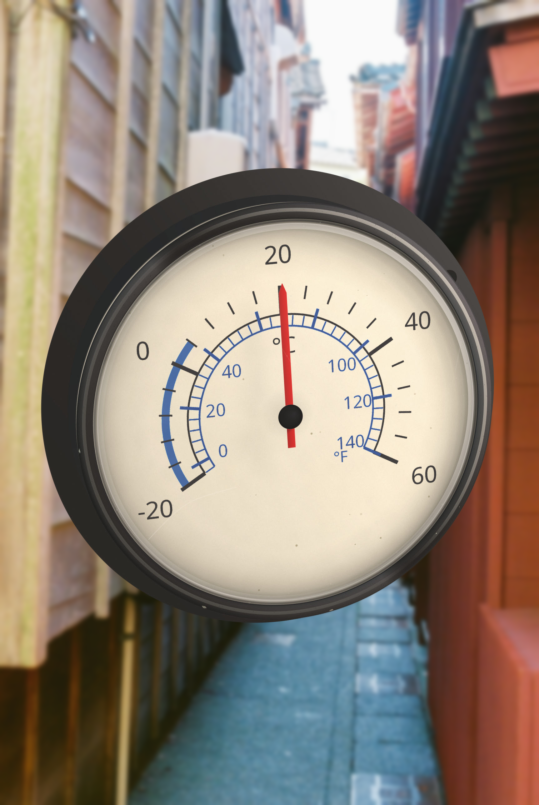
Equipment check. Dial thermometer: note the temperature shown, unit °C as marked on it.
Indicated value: 20 °C
